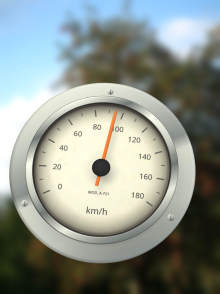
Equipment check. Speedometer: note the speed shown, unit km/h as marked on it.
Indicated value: 95 km/h
